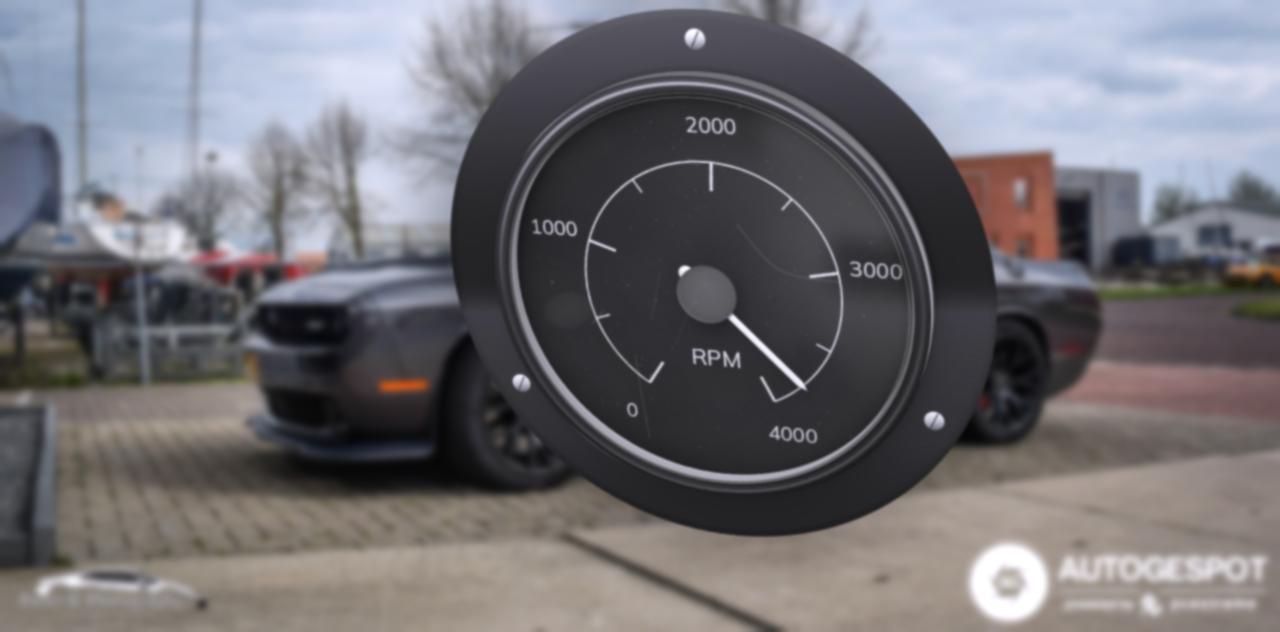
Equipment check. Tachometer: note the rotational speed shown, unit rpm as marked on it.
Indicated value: 3750 rpm
